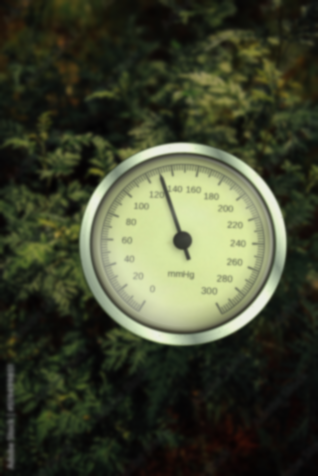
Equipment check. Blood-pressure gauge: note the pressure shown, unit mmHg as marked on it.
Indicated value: 130 mmHg
